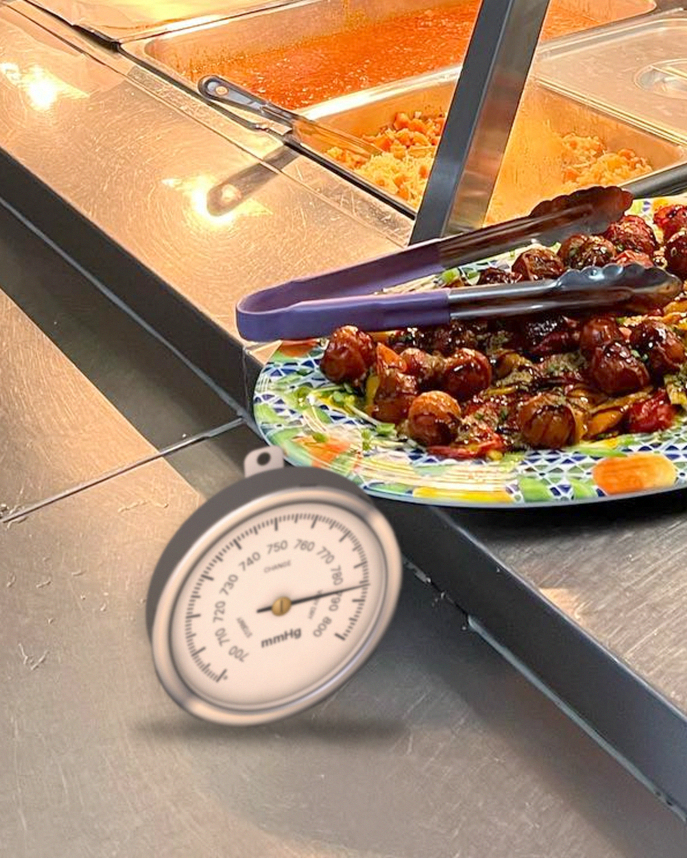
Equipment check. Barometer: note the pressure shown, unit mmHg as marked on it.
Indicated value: 785 mmHg
